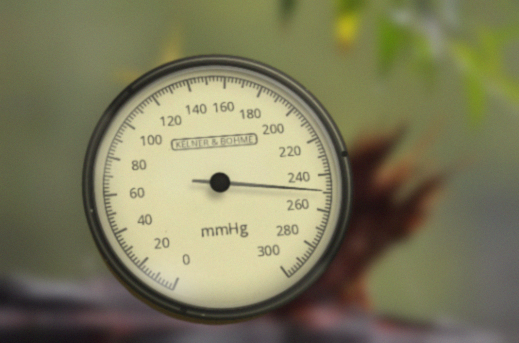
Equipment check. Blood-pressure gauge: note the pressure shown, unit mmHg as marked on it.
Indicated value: 250 mmHg
